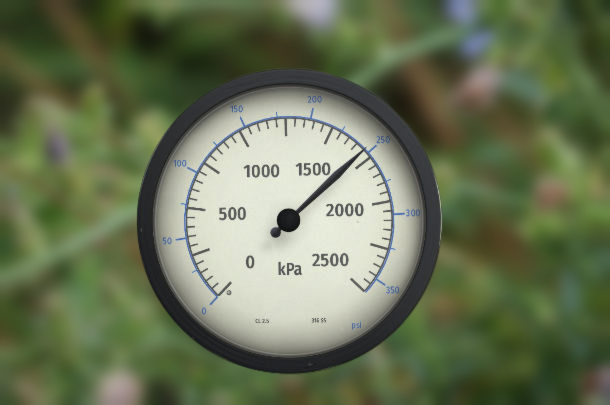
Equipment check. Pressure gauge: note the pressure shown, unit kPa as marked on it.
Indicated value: 1700 kPa
